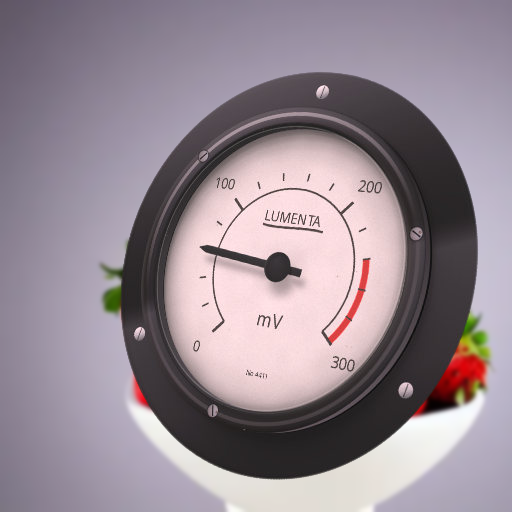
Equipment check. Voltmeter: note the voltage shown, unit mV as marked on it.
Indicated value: 60 mV
